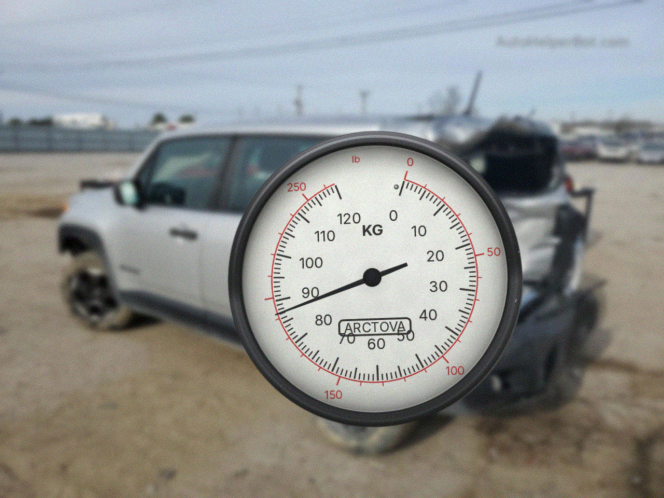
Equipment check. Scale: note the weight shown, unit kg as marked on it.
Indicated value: 87 kg
